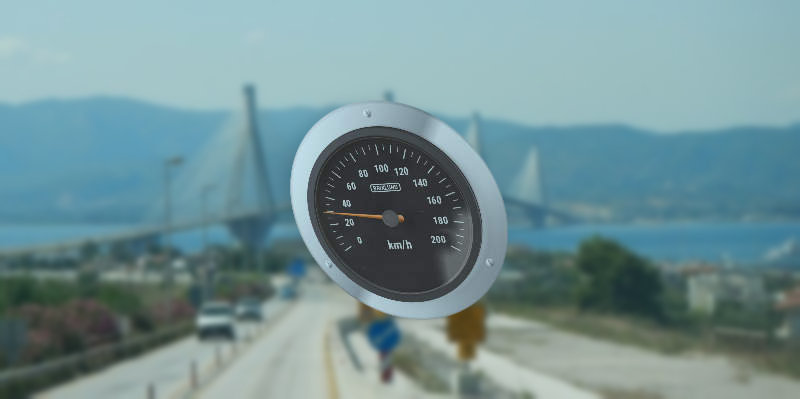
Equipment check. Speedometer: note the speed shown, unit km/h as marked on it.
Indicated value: 30 km/h
